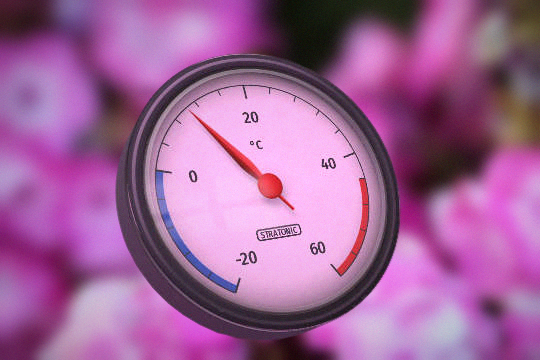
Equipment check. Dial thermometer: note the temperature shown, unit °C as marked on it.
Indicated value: 10 °C
